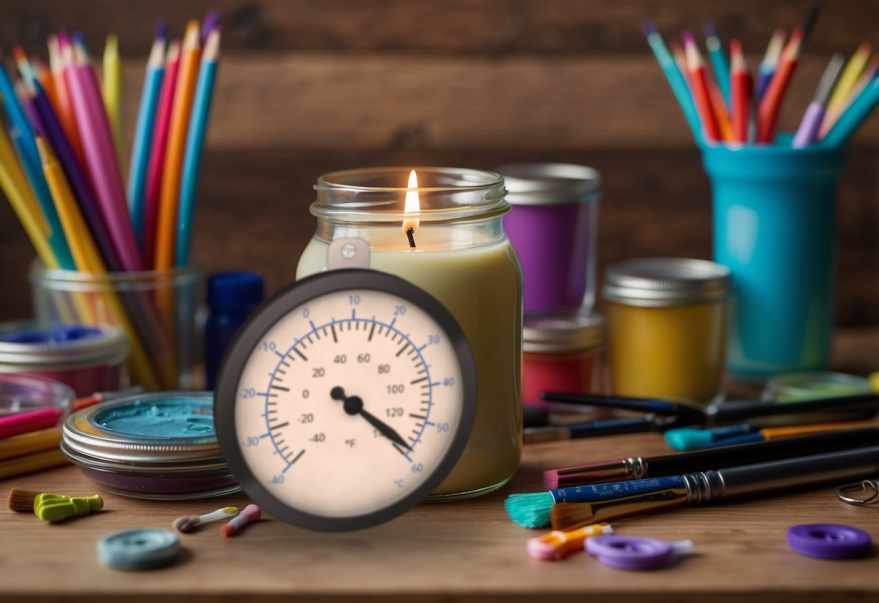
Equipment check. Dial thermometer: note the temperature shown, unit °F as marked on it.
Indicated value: 136 °F
